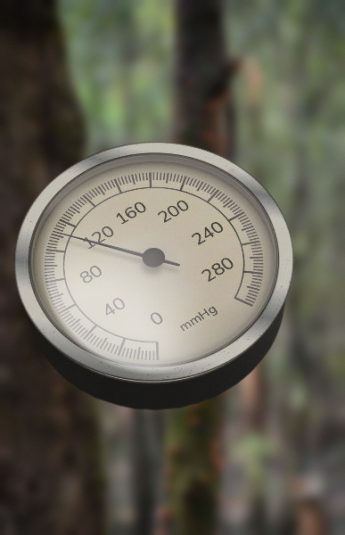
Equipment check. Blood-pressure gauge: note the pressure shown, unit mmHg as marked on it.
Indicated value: 110 mmHg
